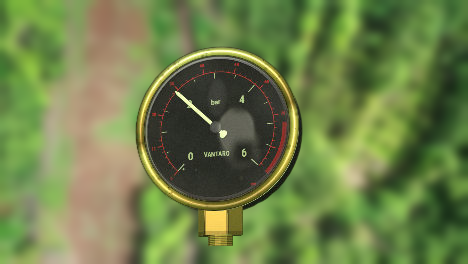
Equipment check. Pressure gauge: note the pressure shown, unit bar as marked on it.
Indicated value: 2 bar
